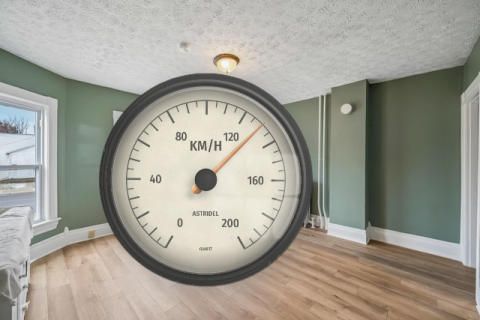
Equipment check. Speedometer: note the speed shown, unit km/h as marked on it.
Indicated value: 130 km/h
